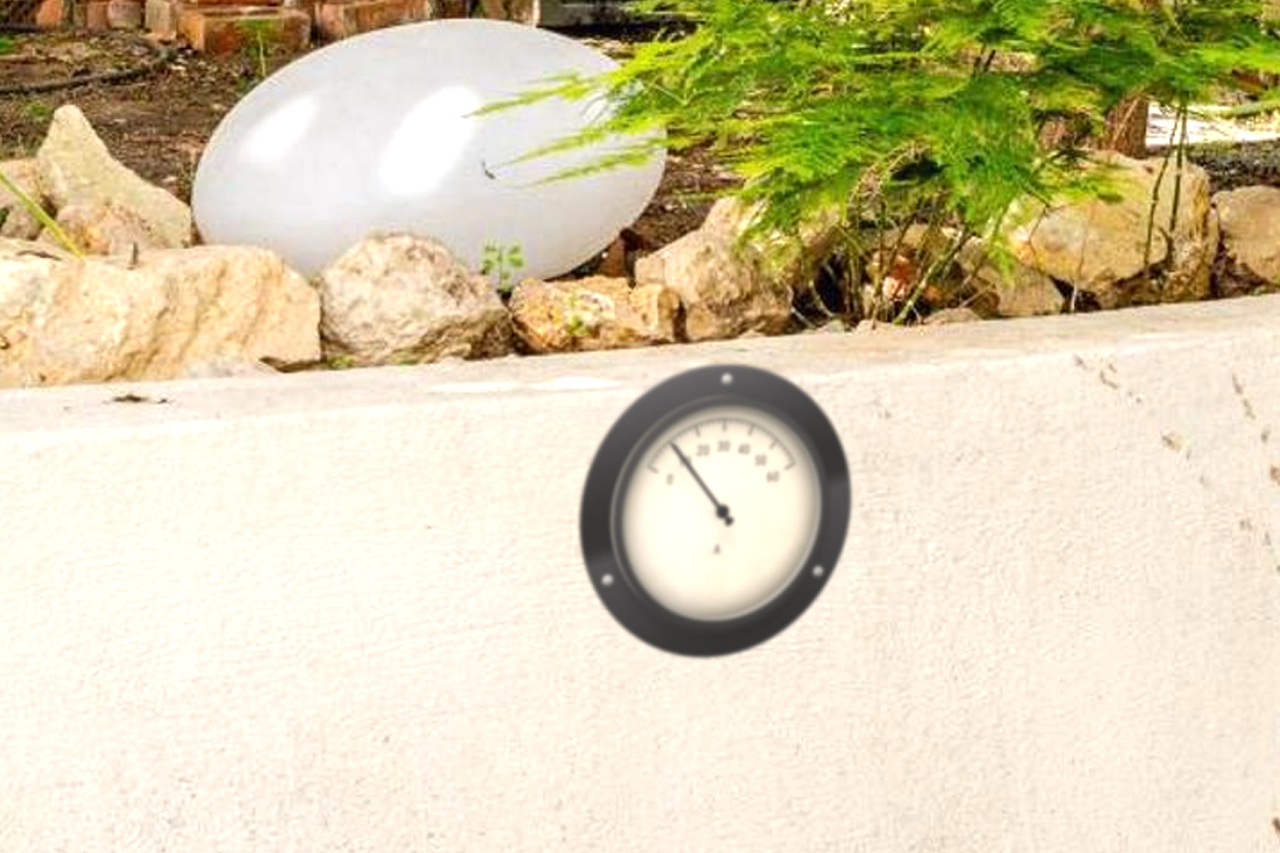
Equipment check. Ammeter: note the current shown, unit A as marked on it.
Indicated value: 10 A
